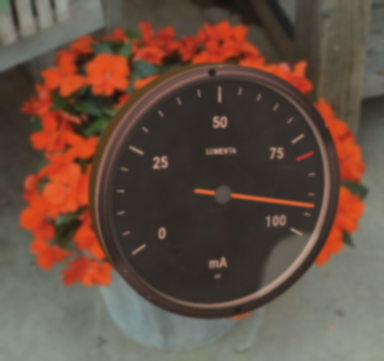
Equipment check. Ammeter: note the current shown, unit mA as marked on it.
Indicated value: 92.5 mA
